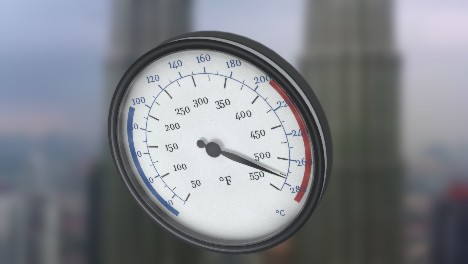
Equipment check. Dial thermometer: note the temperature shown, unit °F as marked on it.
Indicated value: 525 °F
